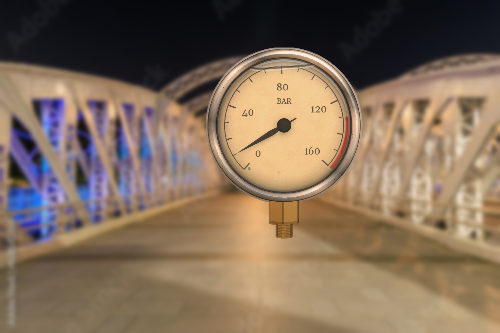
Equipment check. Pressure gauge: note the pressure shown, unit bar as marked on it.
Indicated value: 10 bar
